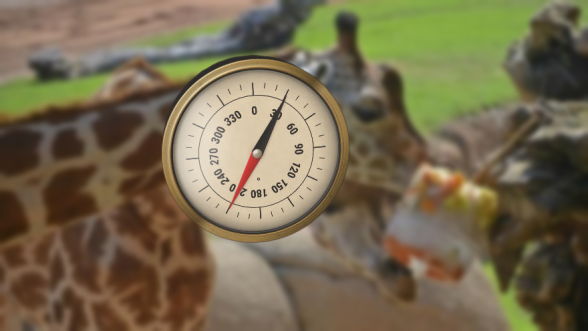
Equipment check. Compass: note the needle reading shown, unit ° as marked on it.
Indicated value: 210 °
